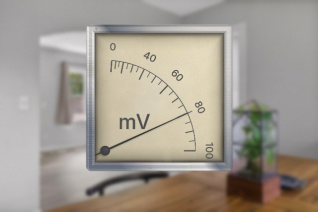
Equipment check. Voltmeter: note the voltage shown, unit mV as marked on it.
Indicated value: 80 mV
